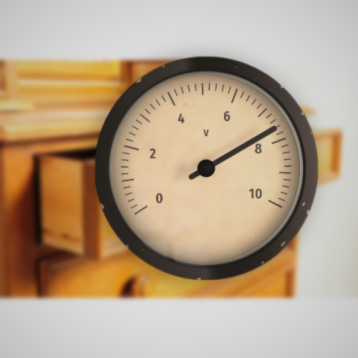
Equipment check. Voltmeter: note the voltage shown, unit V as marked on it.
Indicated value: 7.6 V
